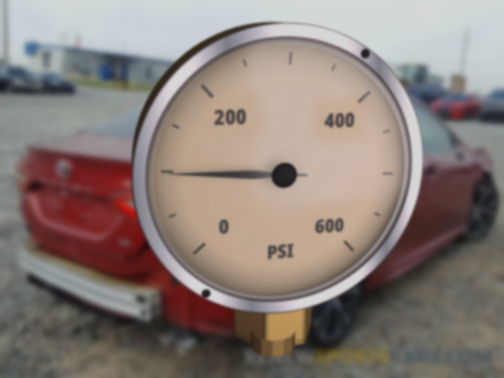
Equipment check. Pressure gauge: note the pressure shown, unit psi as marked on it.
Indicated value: 100 psi
